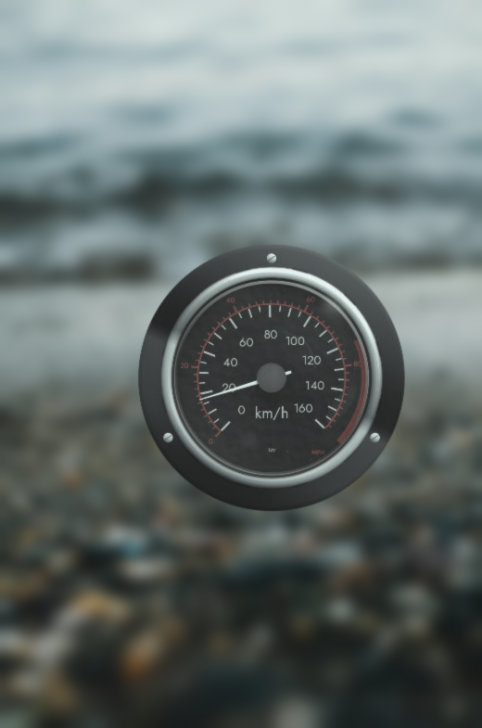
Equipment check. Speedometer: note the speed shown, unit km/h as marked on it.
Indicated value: 17.5 km/h
